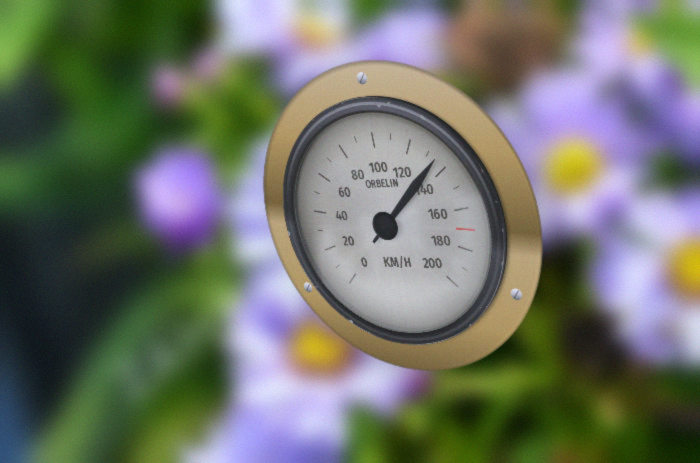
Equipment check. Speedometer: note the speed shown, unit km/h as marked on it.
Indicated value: 135 km/h
